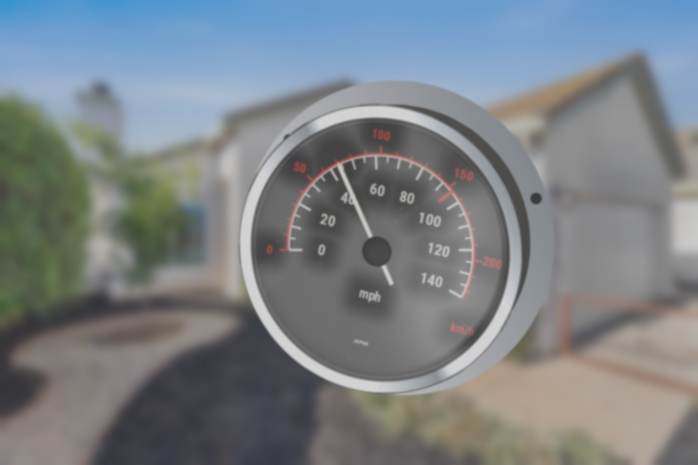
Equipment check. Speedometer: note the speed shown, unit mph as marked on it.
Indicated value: 45 mph
